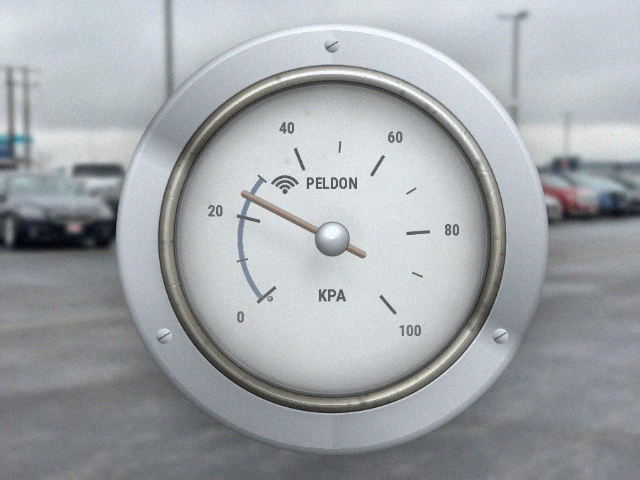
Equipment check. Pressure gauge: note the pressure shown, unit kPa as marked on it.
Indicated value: 25 kPa
